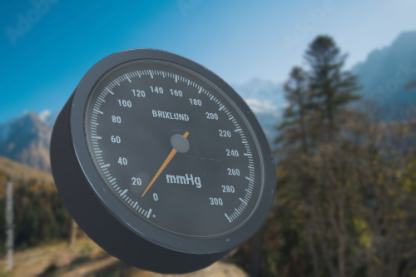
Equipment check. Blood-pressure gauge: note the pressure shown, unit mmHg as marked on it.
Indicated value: 10 mmHg
